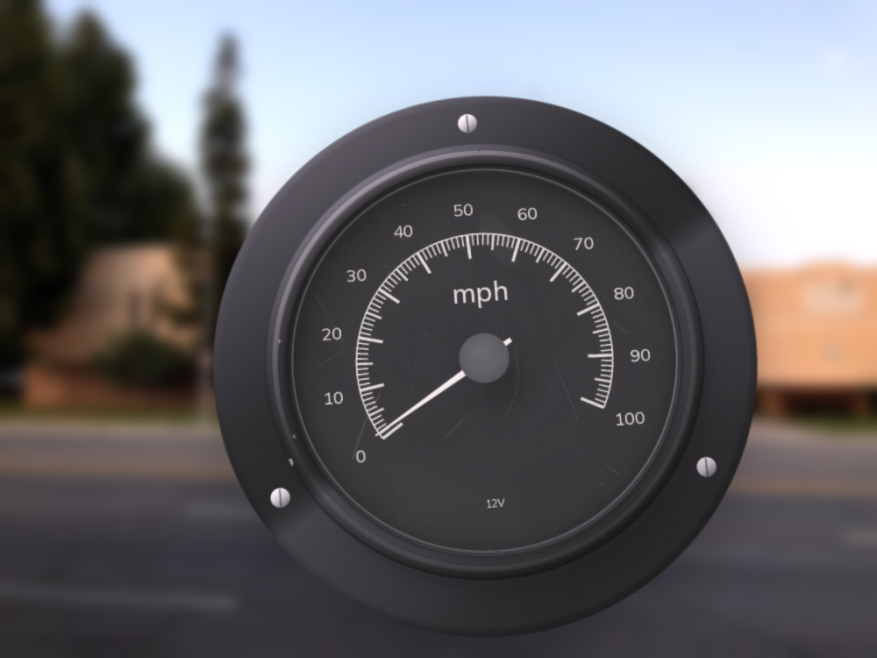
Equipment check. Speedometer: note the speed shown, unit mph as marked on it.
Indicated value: 1 mph
